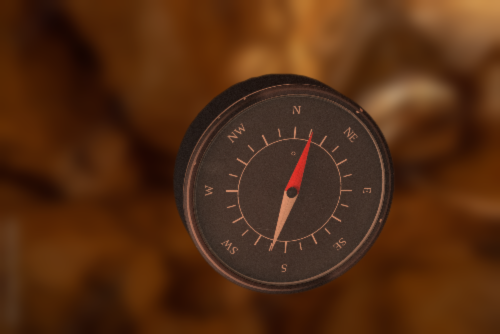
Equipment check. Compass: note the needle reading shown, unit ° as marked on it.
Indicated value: 15 °
